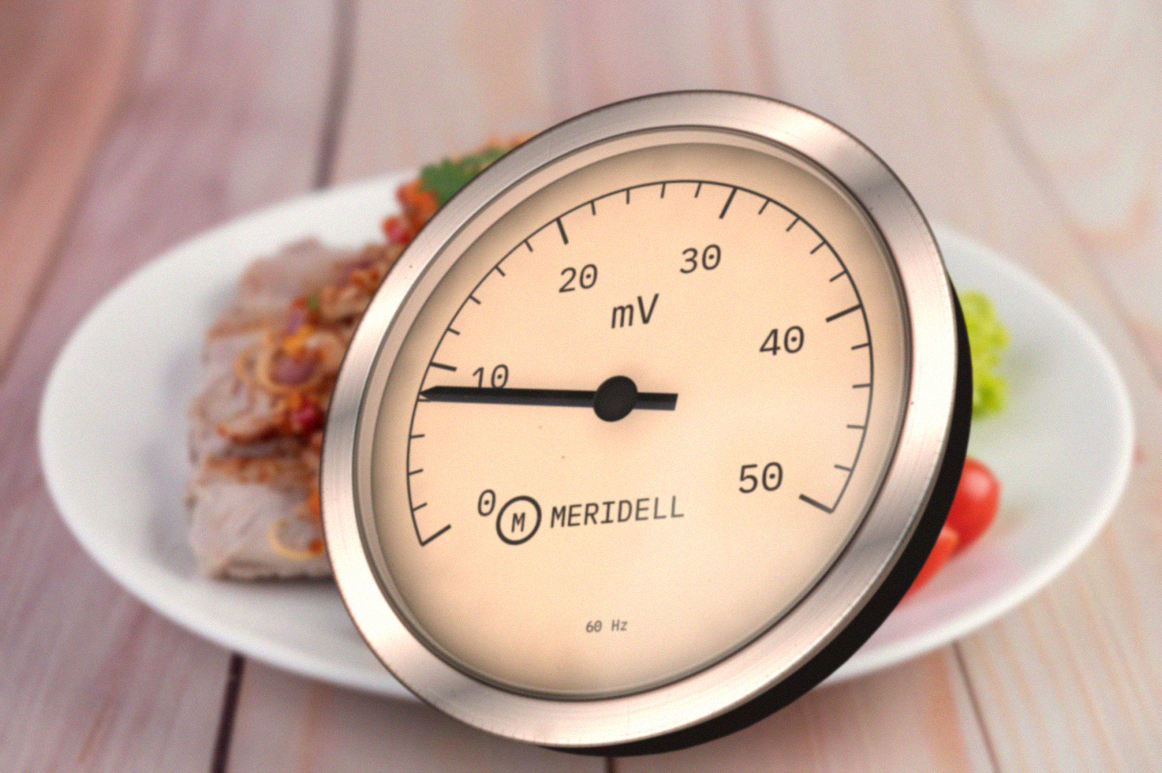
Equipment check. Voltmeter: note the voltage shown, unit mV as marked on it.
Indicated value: 8 mV
